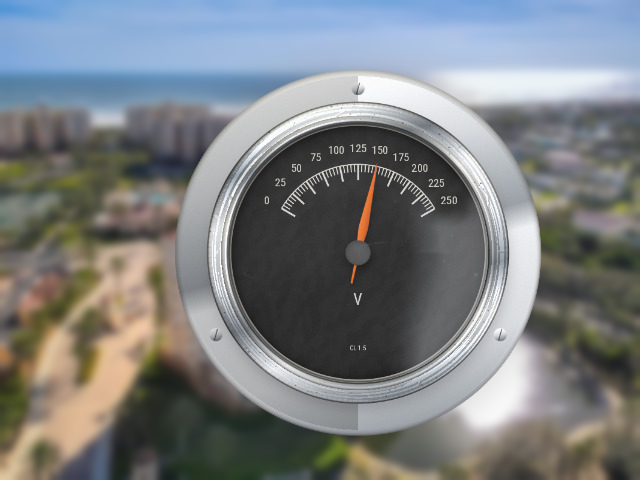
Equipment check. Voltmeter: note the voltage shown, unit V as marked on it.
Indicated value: 150 V
